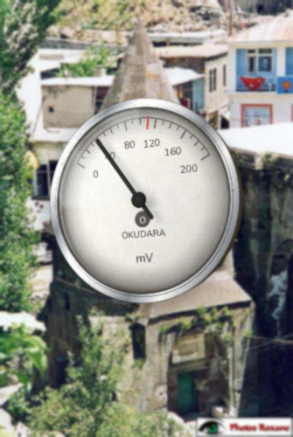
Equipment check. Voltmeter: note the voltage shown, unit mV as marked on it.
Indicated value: 40 mV
